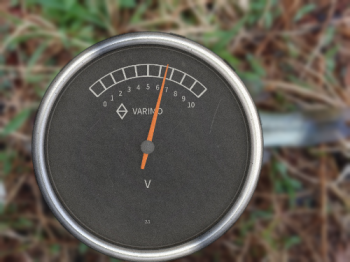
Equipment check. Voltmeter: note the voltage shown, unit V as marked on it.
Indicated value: 6.5 V
